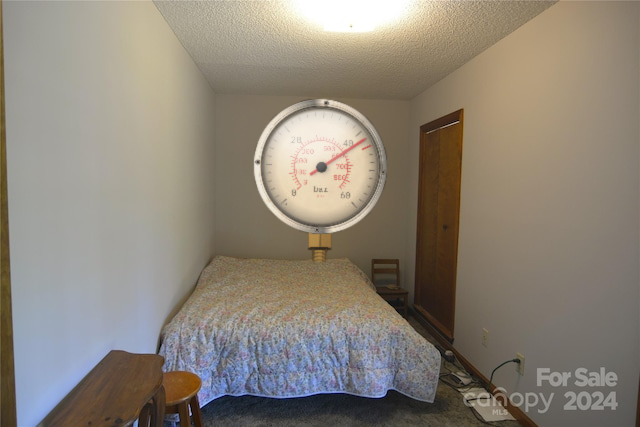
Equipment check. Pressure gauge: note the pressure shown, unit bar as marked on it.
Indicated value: 42 bar
